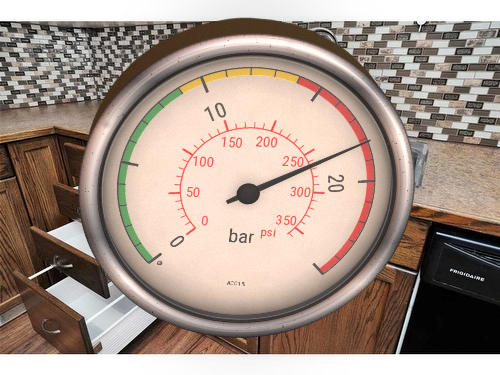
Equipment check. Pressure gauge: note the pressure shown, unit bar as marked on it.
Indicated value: 18 bar
